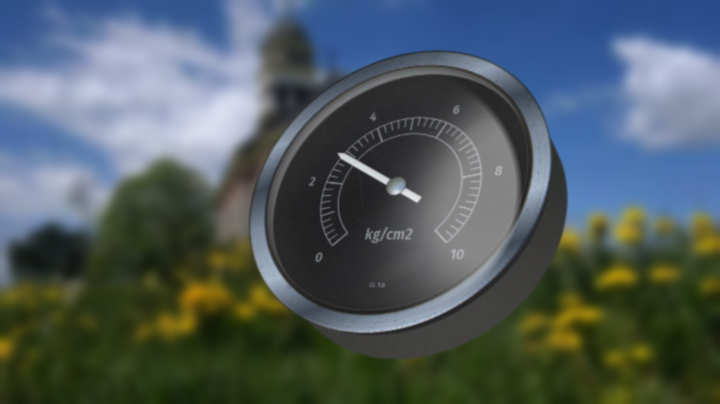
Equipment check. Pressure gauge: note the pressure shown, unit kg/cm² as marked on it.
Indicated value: 2.8 kg/cm²
